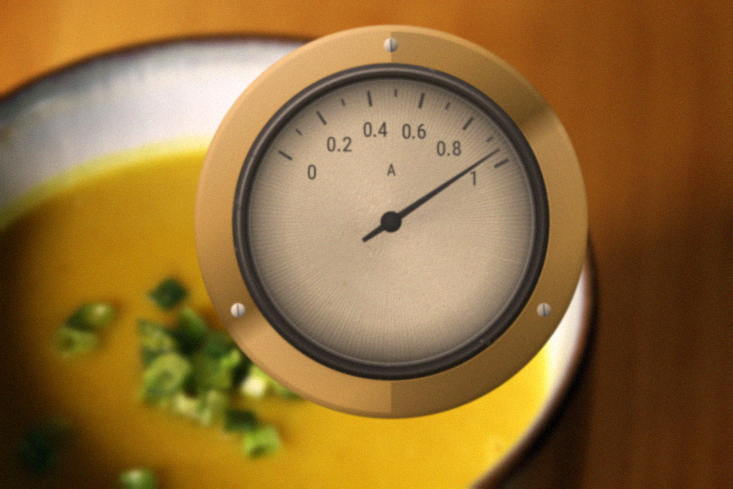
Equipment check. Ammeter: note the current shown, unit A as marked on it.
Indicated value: 0.95 A
